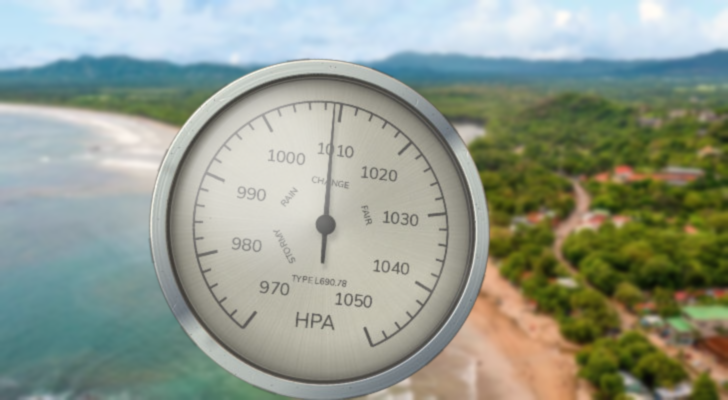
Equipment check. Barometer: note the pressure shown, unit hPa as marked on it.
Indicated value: 1009 hPa
